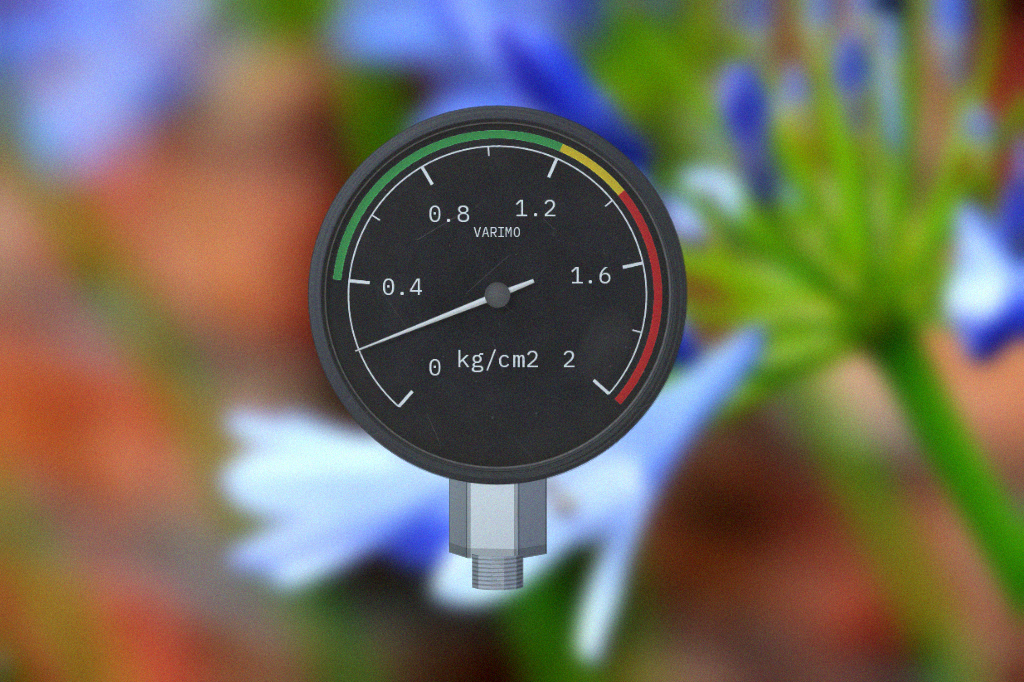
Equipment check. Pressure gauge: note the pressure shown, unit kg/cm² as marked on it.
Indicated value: 0.2 kg/cm²
